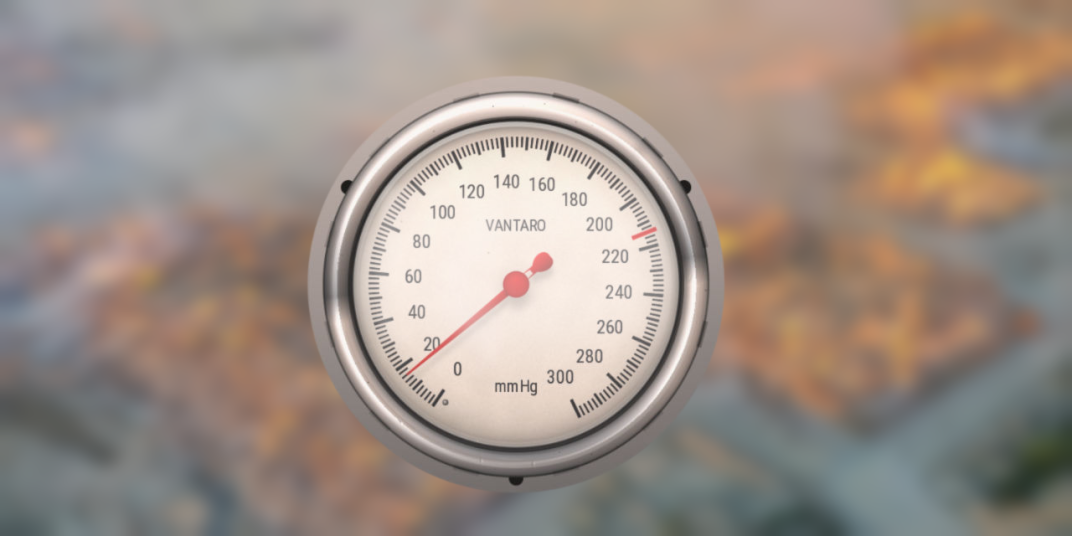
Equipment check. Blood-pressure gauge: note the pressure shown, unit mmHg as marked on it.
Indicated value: 16 mmHg
